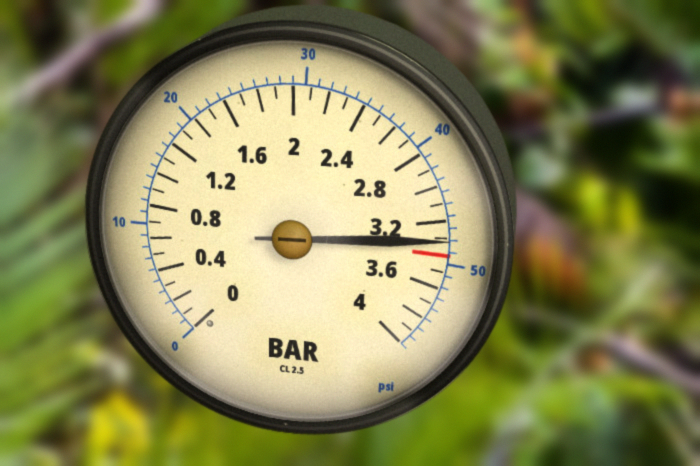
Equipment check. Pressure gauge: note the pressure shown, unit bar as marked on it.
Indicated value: 3.3 bar
